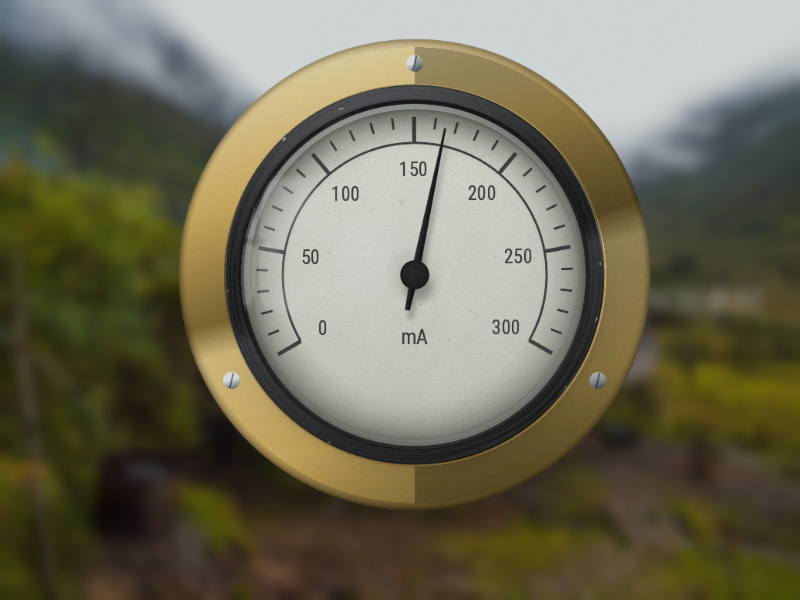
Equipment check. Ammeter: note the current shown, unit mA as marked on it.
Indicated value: 165 mA
